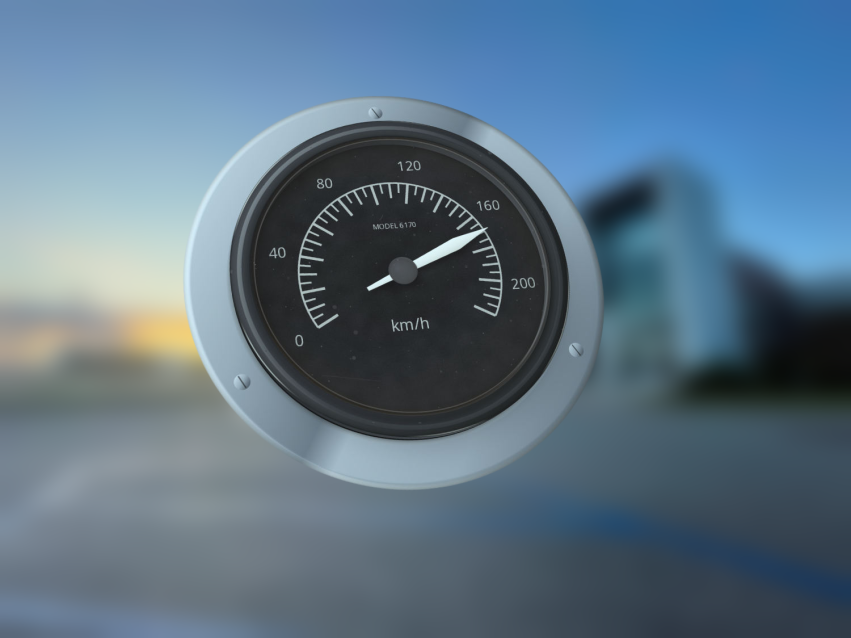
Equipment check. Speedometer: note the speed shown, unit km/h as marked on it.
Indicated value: 170 km/h
